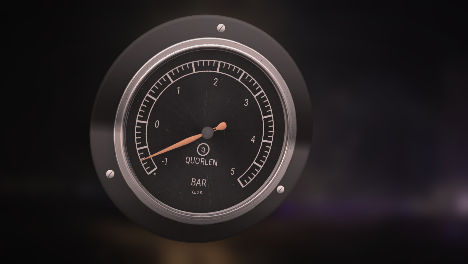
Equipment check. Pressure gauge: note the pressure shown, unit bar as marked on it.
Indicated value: -0.7 bar
